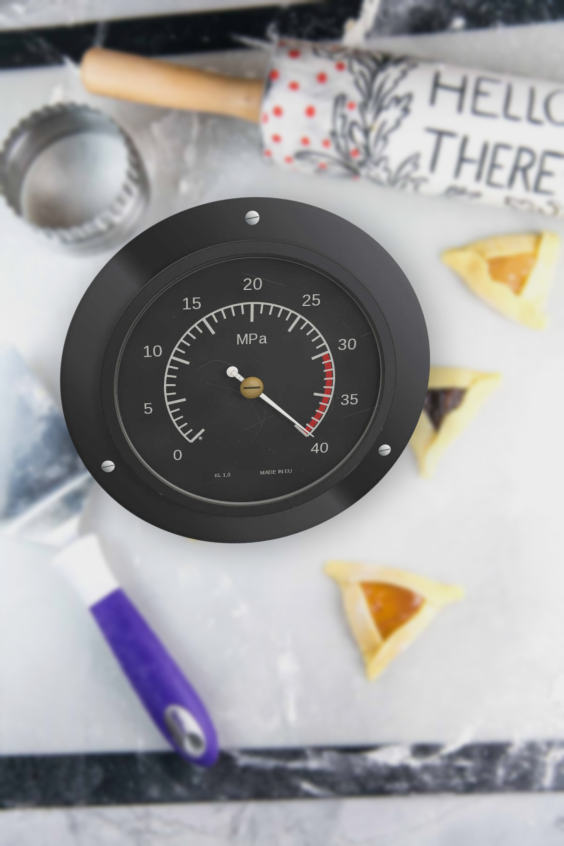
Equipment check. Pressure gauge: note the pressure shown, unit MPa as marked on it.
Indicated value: 39.5 MPa
